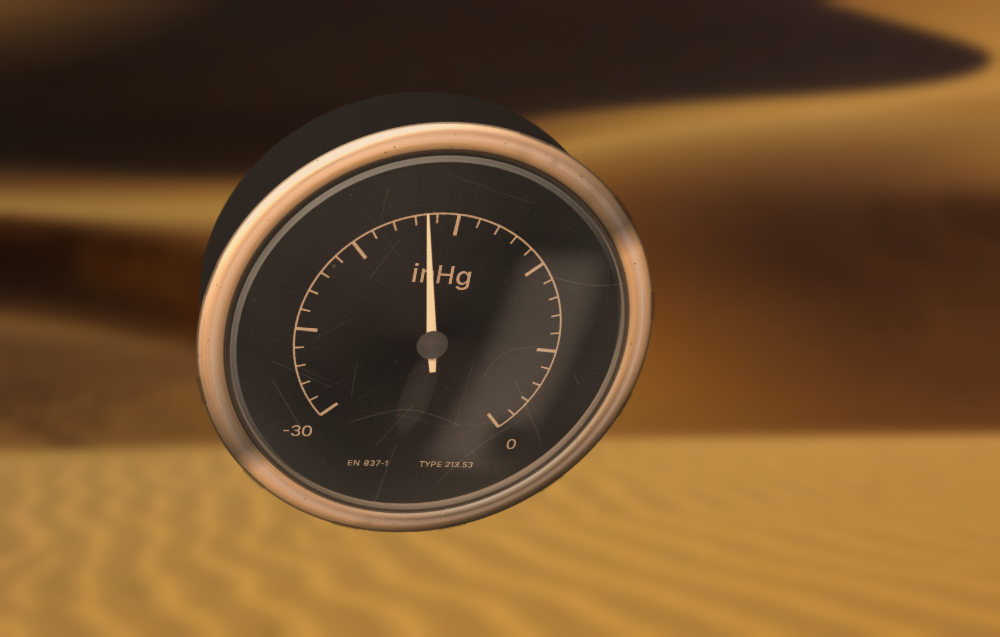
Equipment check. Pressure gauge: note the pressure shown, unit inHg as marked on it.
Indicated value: -16.5 inHg
